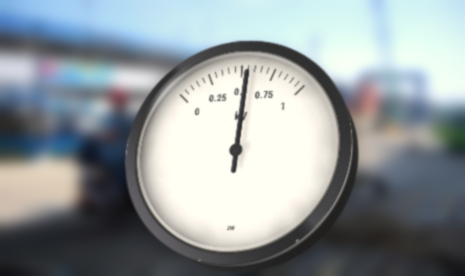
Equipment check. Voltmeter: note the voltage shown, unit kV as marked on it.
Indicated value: 0.55 kV
